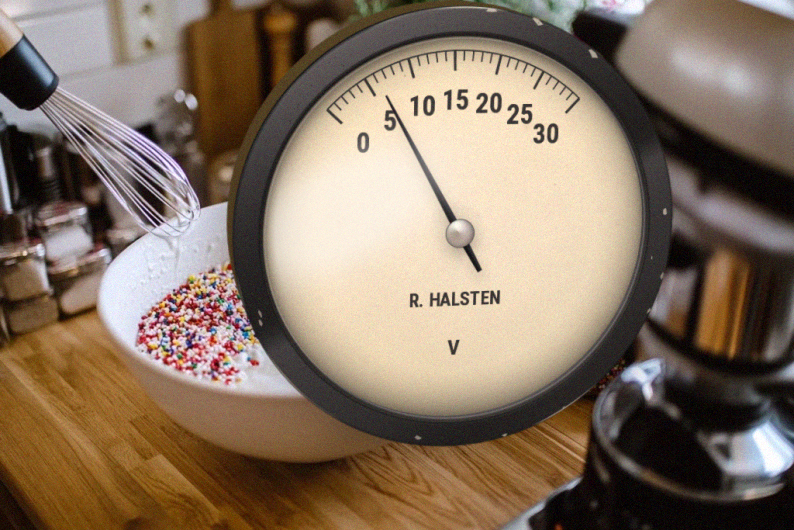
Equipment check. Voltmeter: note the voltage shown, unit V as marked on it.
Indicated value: 6 V
